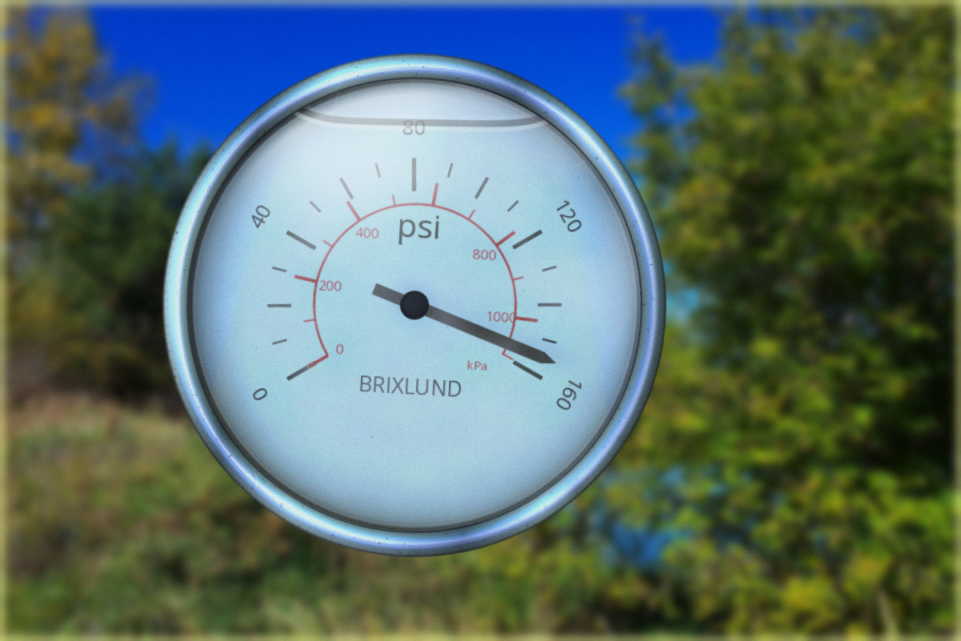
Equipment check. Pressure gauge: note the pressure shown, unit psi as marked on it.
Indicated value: 155 psi
